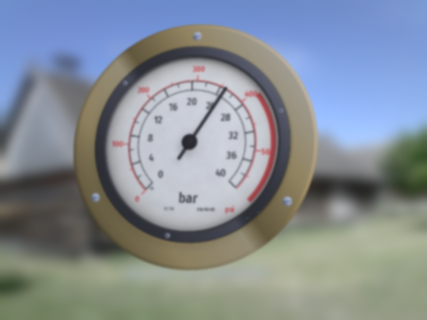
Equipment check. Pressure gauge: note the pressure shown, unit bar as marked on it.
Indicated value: 25 bar
